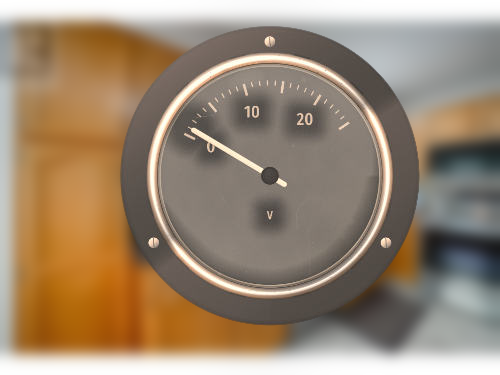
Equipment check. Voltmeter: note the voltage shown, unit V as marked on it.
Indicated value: 1 V
